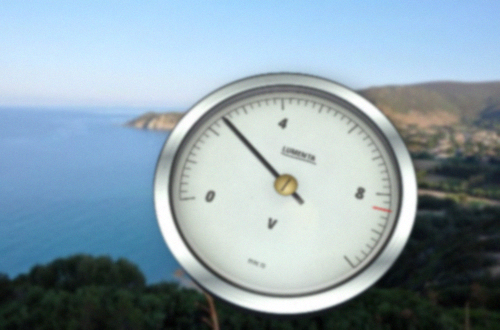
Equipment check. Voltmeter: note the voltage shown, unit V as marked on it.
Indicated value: 2.4 V
